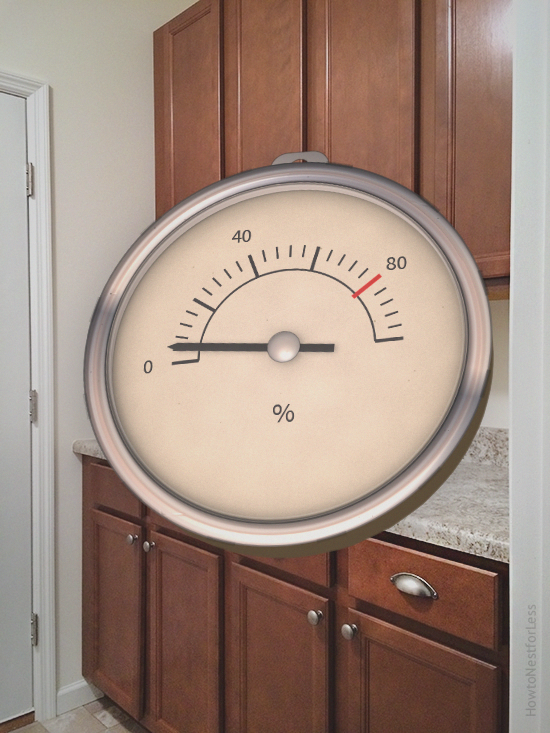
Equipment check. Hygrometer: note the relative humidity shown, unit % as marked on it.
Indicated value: 4 %
